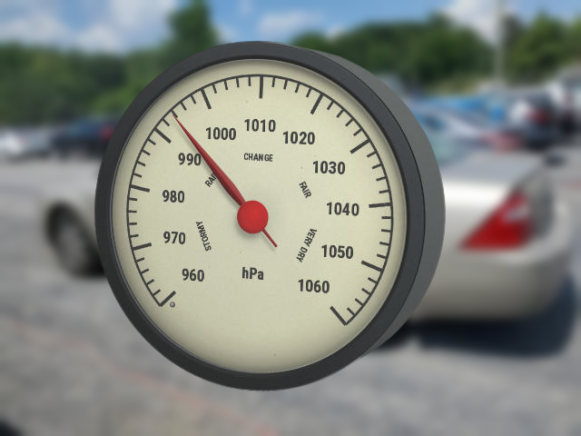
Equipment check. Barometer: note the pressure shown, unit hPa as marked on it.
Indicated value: 994 hPa
